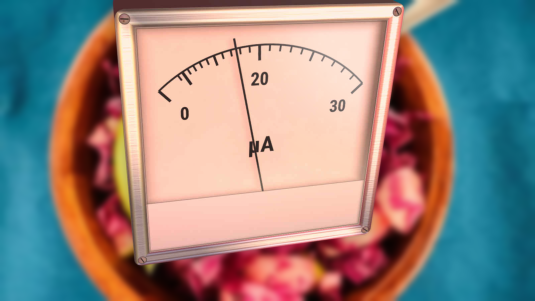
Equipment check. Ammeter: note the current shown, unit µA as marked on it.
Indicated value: 17.5 µA
